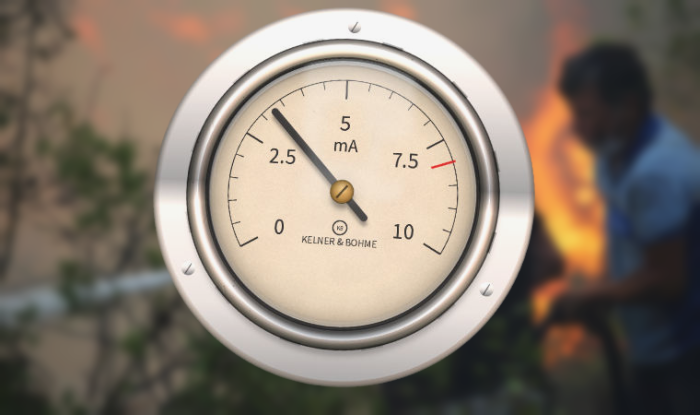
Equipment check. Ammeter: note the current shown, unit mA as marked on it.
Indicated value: 3.25 mA
